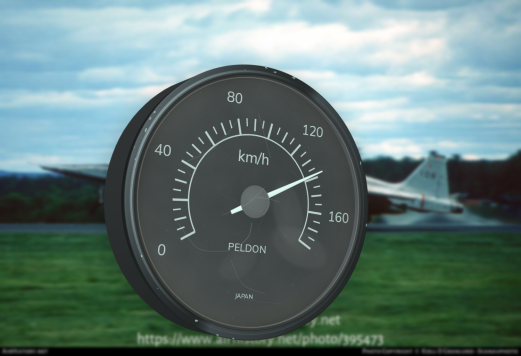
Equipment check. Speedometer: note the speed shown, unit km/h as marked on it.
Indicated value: 137.5 km/h
